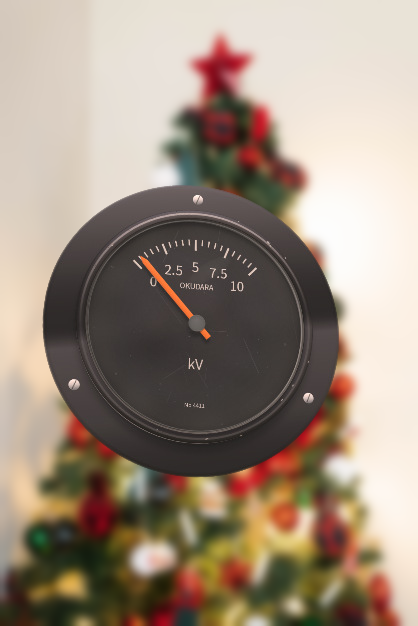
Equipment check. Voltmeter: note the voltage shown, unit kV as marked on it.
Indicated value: 0.5 kV
